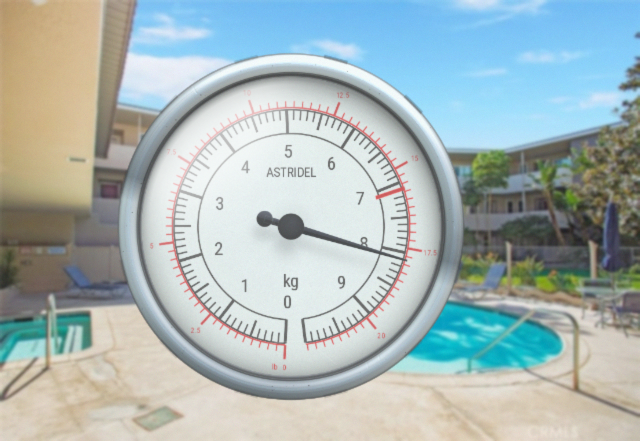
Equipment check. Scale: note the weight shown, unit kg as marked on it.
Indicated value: 8.1 kg
